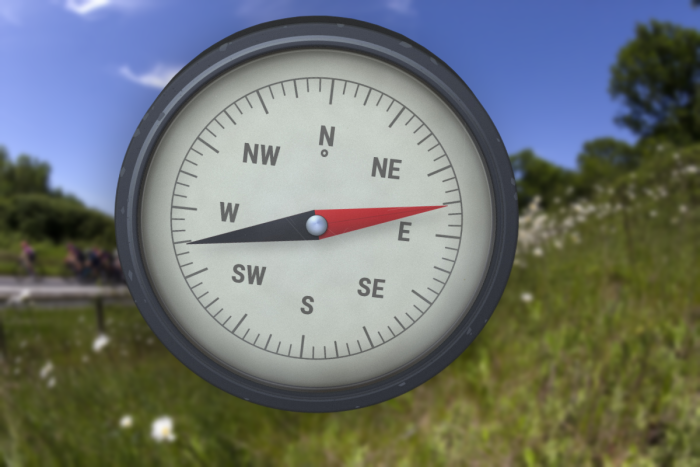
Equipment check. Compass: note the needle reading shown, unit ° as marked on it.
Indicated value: 75 °
